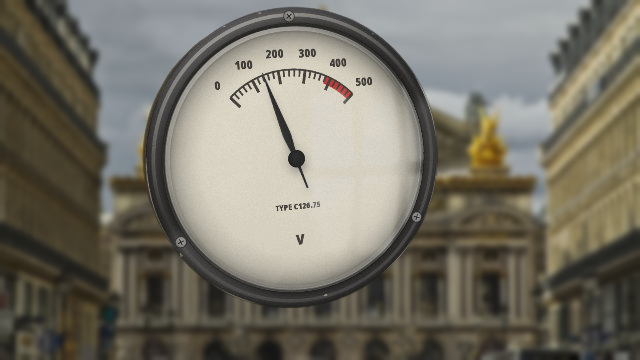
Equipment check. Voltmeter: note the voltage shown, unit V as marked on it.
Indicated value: 140 V
